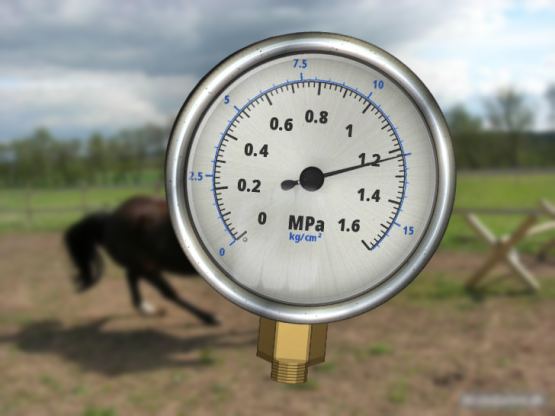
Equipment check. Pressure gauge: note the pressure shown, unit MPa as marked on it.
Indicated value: 1.22 MPa
